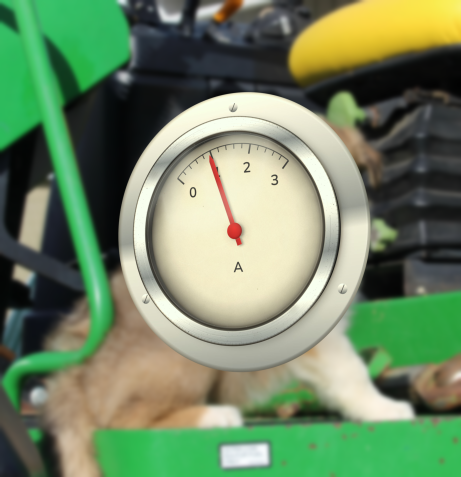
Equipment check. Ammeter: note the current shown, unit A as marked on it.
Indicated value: 1 A
